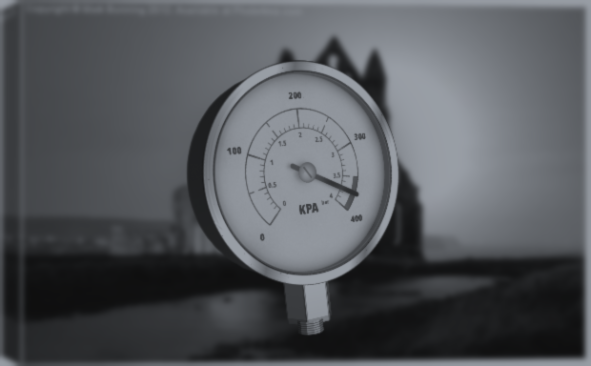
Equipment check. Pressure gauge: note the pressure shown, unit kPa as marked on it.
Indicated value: 375 kPa
